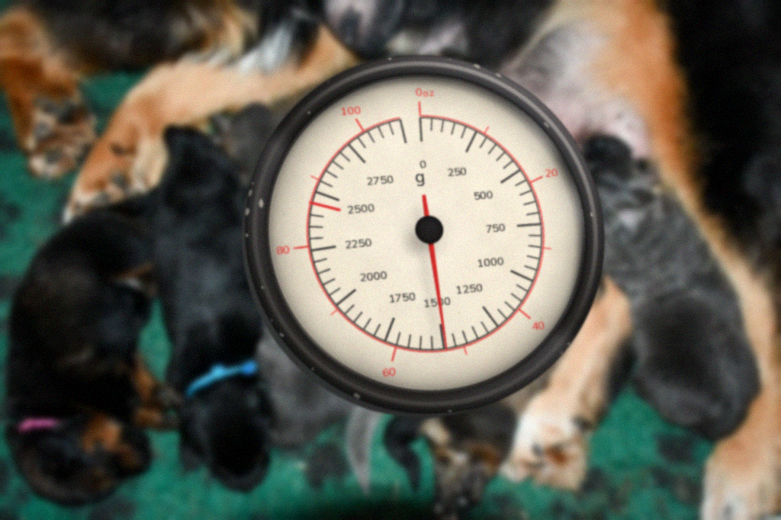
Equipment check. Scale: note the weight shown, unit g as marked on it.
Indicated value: 1500 g
